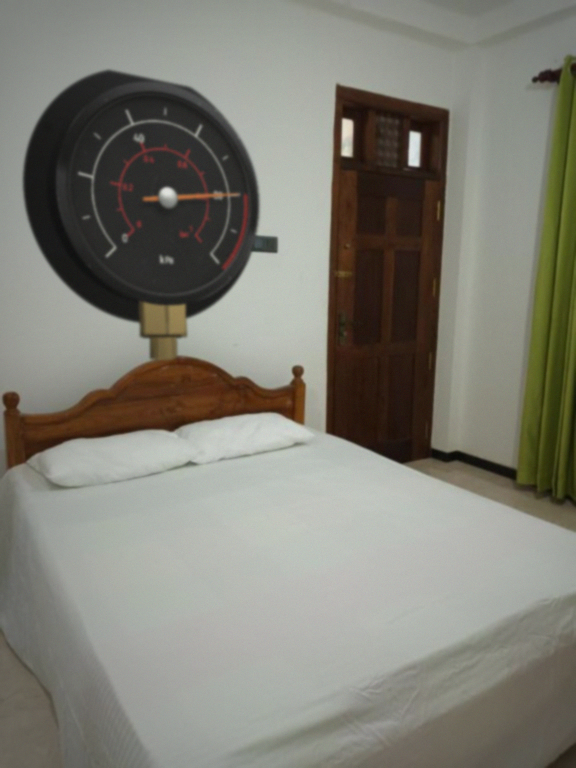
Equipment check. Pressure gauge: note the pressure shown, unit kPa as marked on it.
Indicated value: 80 kPa
